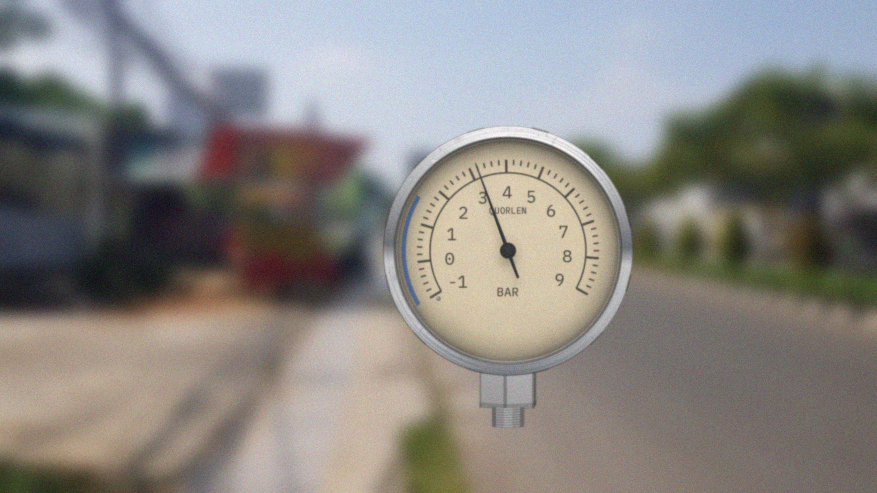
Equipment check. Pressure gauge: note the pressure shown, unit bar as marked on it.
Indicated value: 3.2 bar
